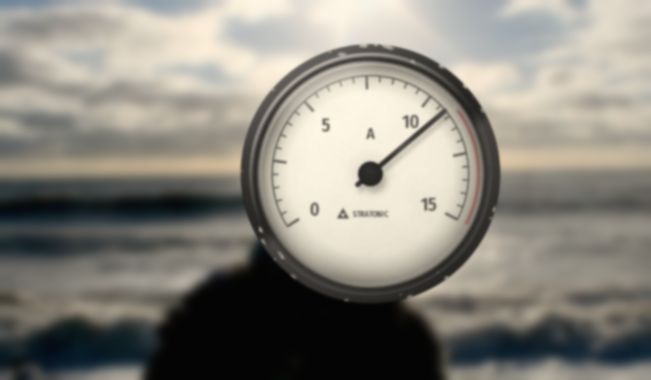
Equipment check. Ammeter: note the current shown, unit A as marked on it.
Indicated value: 10.75 A
